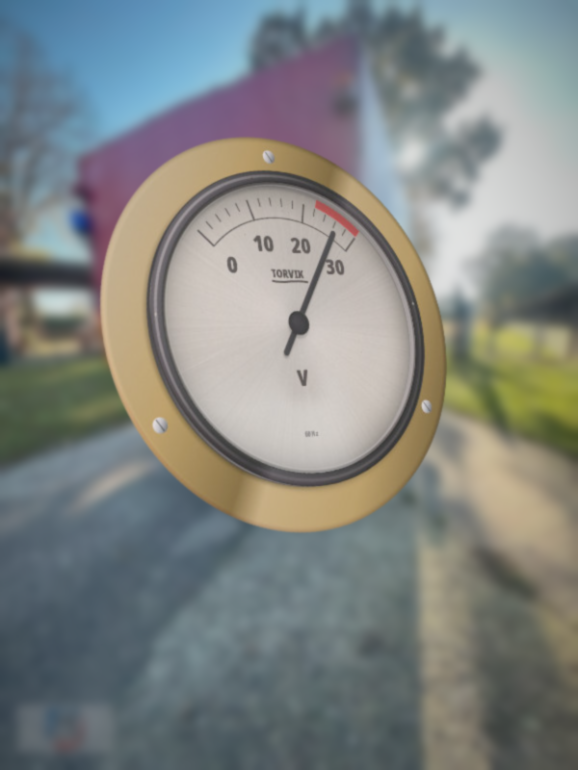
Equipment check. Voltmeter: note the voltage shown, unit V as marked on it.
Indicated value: 26 V
